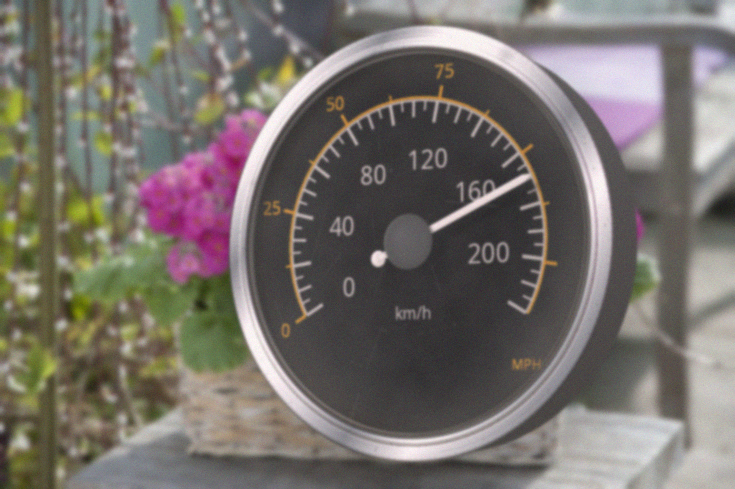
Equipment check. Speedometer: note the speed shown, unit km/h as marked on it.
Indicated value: 170 km/h
